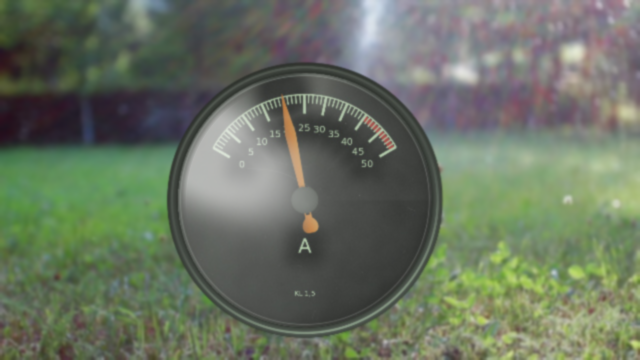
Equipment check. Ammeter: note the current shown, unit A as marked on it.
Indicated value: 20 A
